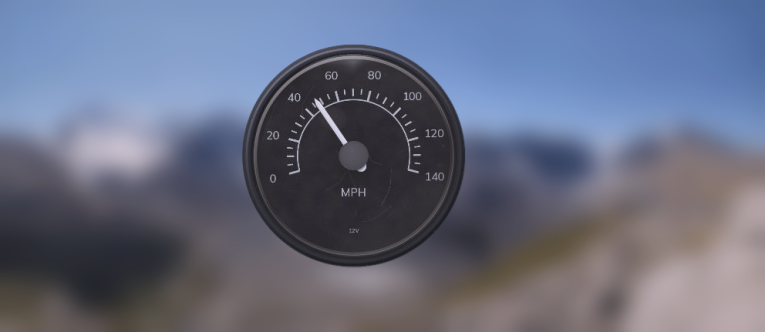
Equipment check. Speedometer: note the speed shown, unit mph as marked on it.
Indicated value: 47.5 mph
